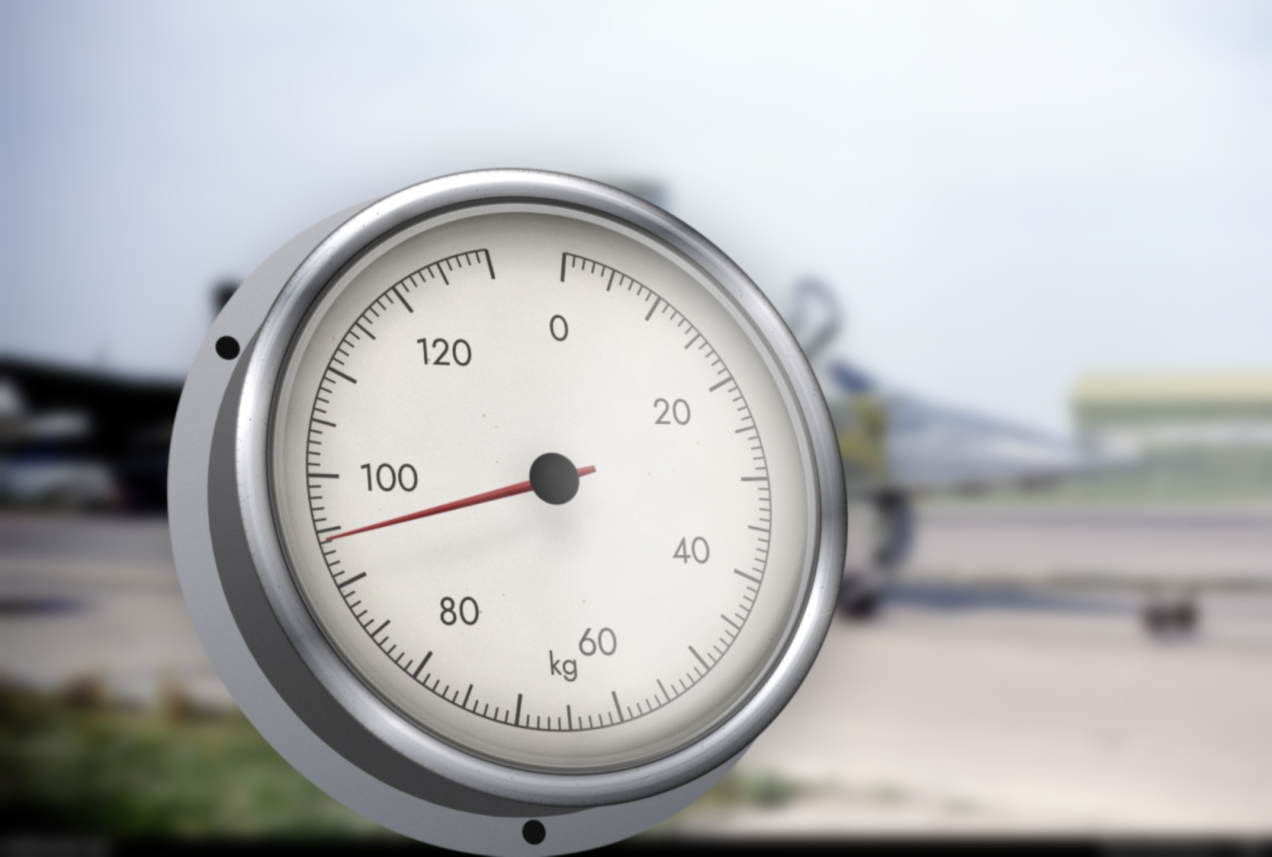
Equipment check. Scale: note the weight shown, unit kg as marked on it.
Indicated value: 94 kg
